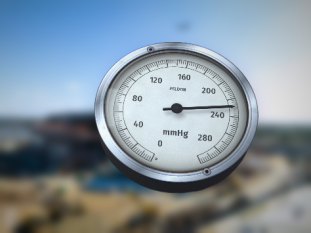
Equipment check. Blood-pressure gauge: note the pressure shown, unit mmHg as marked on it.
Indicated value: 230 mmHg
